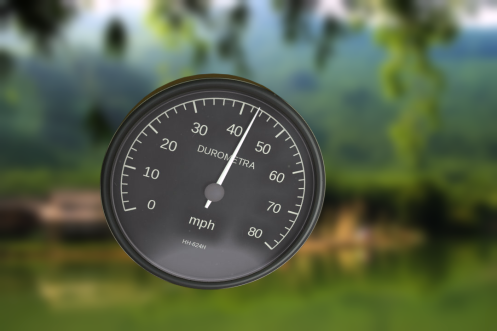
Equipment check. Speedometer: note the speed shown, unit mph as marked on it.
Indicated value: 43 mph
